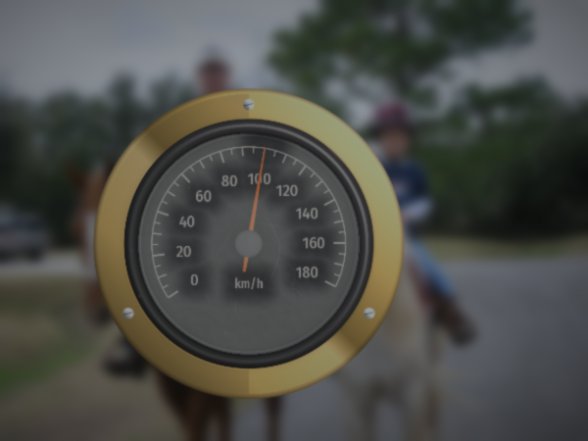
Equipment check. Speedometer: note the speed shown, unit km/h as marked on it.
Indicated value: 100 km/h
